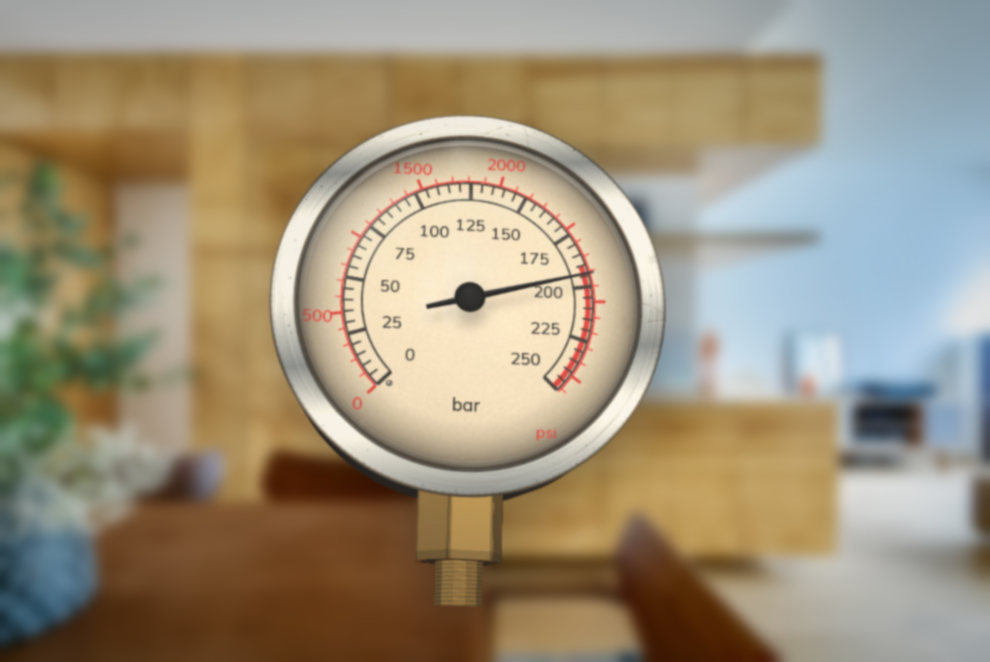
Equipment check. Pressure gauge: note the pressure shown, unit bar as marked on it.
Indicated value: 195 bar
